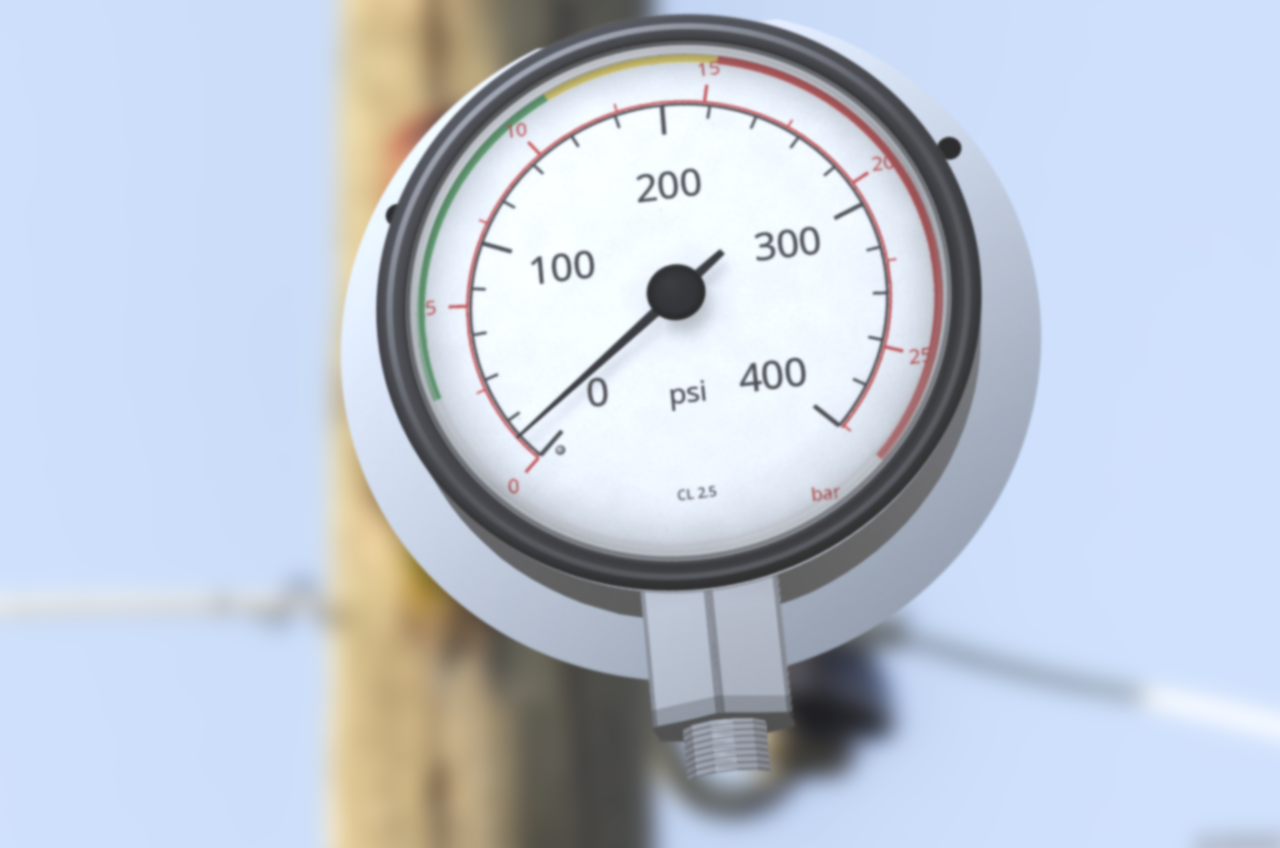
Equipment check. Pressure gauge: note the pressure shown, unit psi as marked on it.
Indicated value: 10 psi
